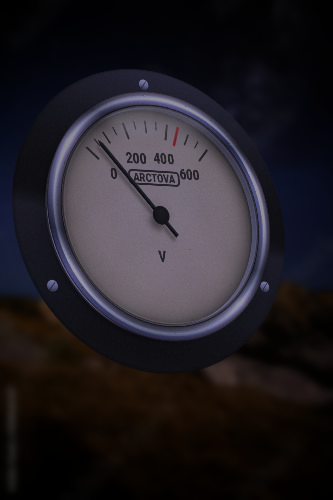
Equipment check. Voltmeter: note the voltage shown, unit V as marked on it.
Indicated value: 50 V
